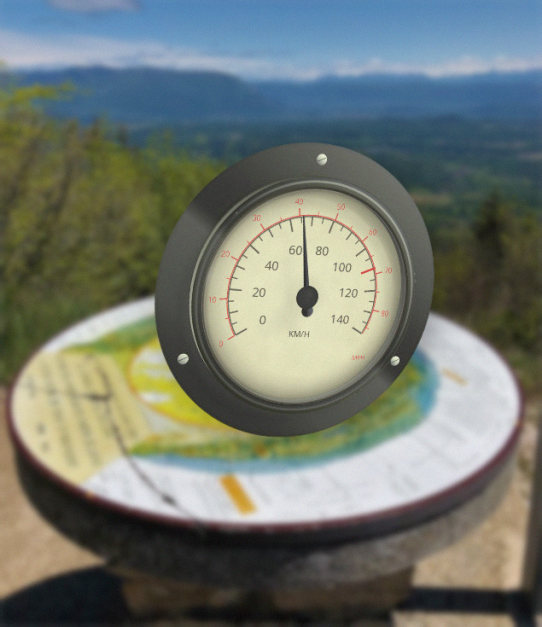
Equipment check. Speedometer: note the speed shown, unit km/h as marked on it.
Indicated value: 65 km/h
